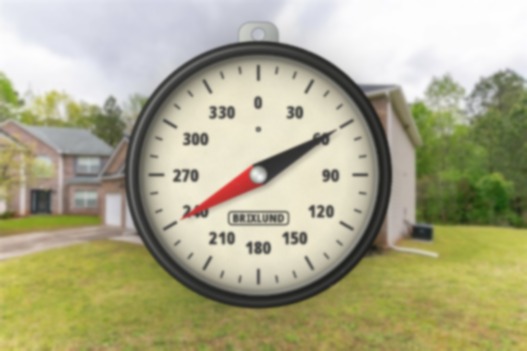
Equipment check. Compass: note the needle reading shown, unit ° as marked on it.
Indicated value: 240 °
